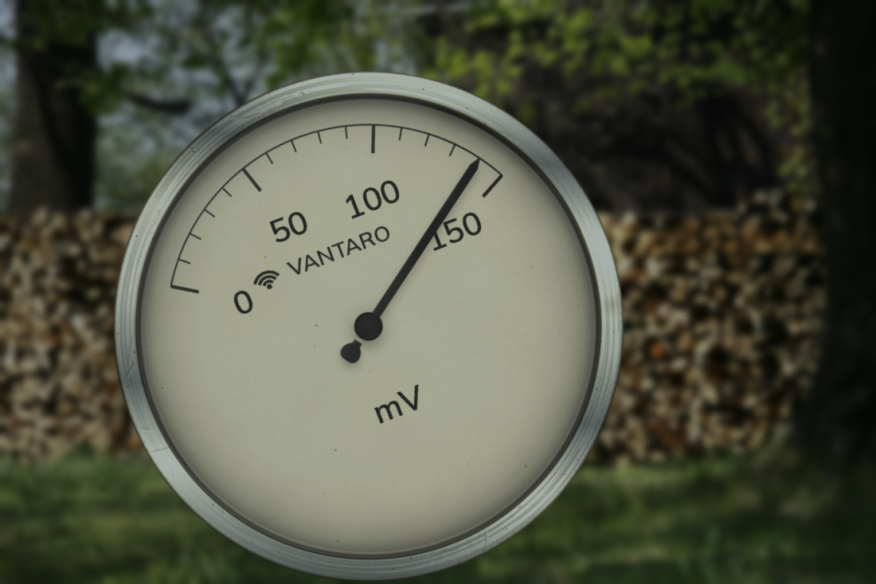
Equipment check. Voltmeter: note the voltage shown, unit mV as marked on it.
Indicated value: 140 mV
